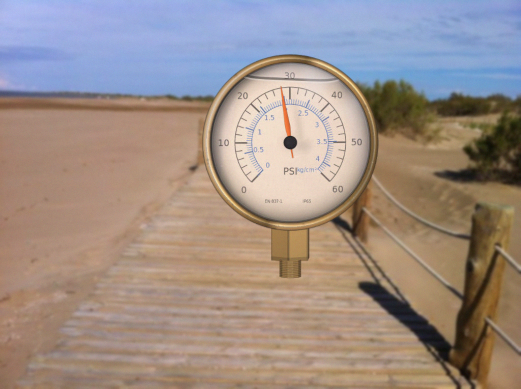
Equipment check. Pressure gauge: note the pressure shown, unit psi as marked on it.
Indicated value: 28 psi
